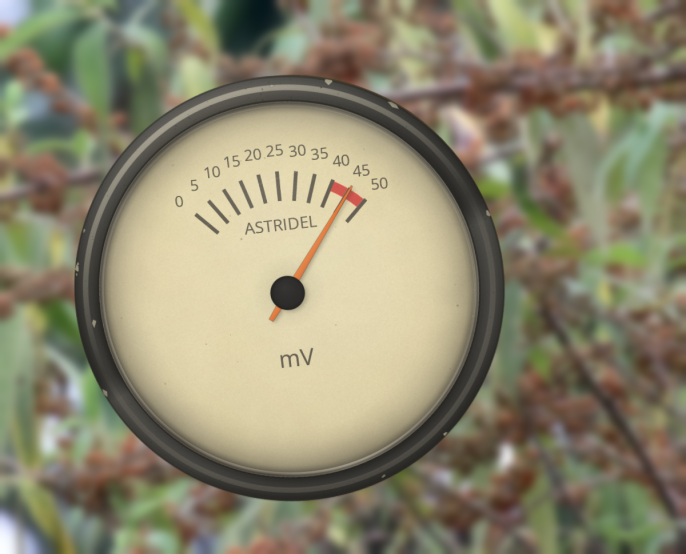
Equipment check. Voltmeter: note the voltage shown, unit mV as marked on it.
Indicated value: 45 mV
